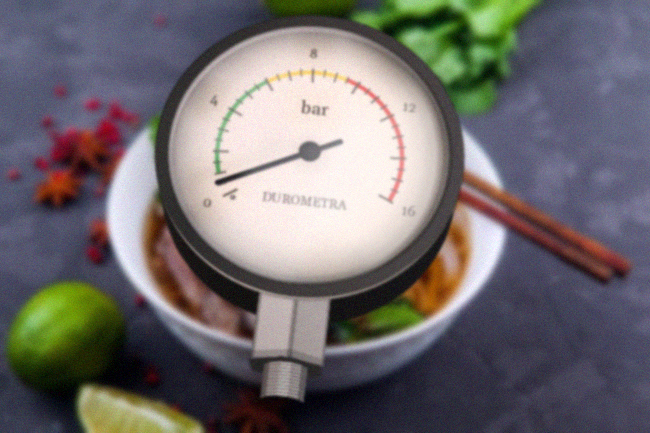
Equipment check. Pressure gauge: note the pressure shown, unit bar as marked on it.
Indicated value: 0.5 bar
